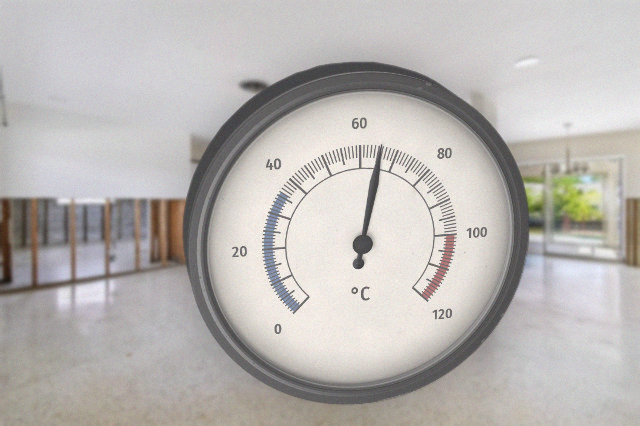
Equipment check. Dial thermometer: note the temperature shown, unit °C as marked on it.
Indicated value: 65 °C
